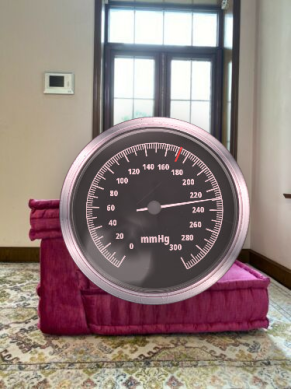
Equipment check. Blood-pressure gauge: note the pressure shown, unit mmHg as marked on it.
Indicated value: 230 mmHg
